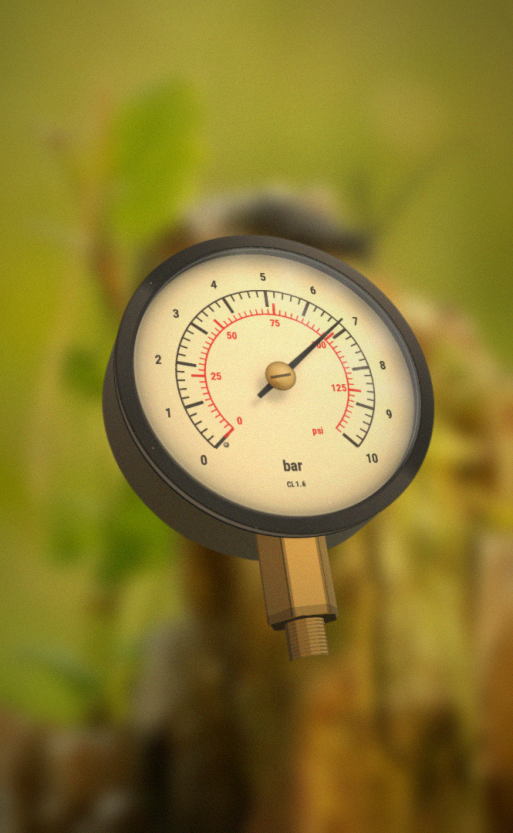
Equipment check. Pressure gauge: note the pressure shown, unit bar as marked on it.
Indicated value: 6.8 bar
